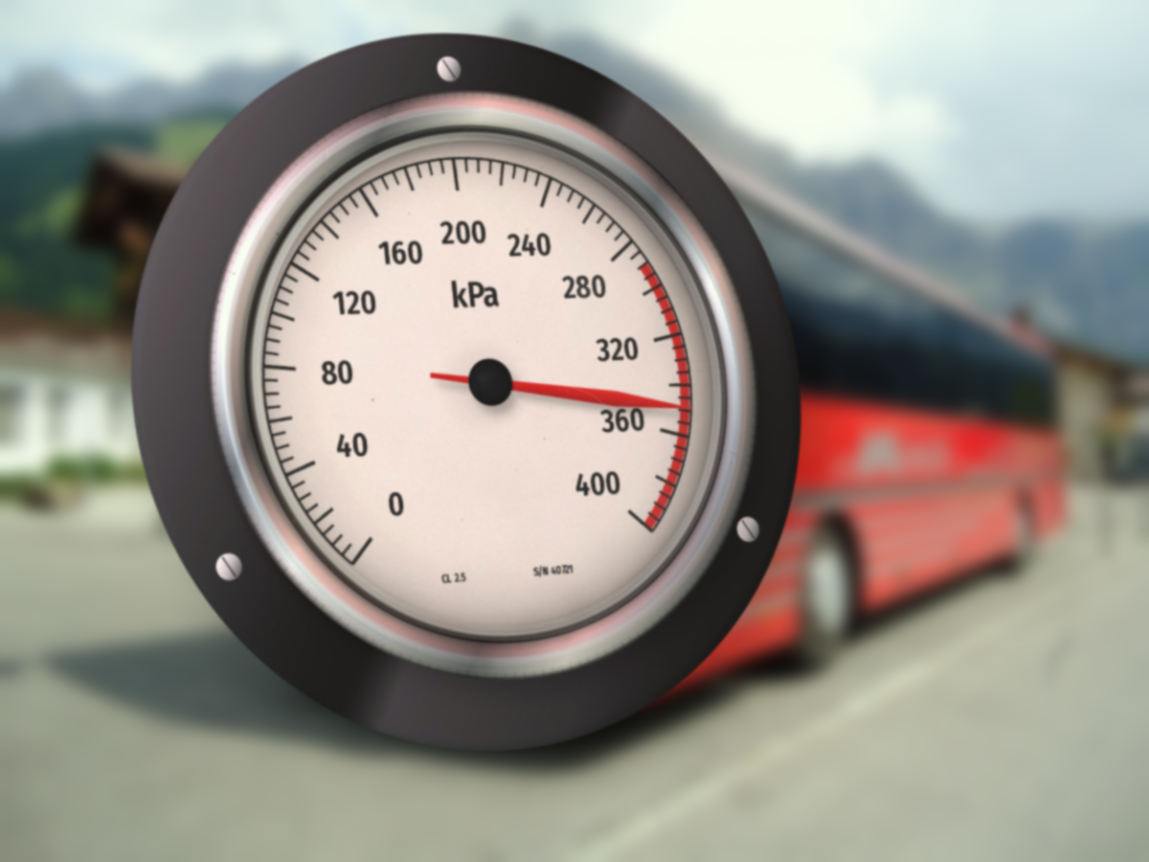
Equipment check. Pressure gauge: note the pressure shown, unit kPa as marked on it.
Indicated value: 350 kPa
